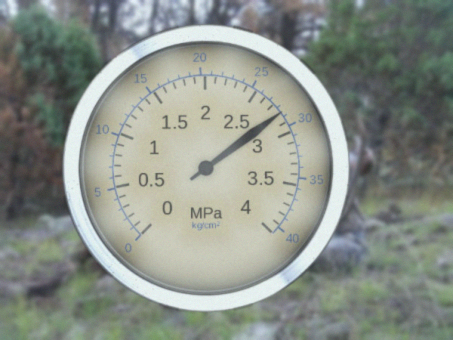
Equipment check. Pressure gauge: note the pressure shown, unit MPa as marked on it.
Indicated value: 2.8 MPa
